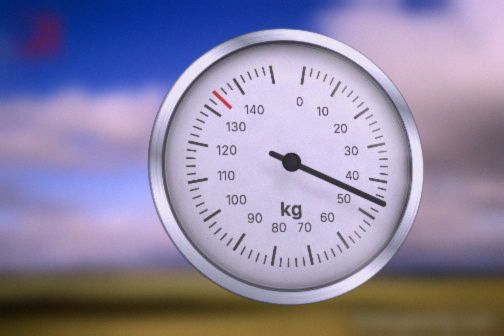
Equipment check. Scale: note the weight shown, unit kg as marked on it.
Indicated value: 46 kg
